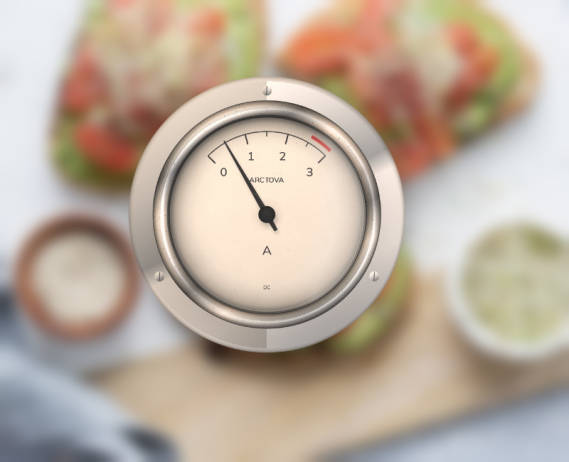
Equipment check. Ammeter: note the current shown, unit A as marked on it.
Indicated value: 0.5 A
